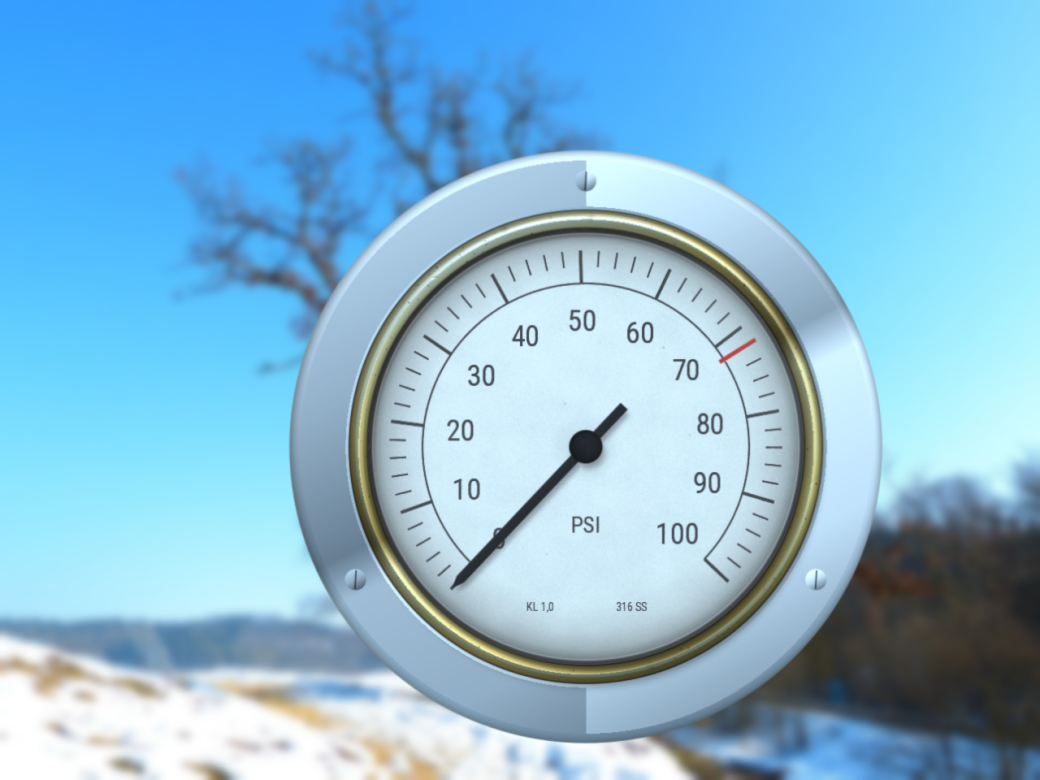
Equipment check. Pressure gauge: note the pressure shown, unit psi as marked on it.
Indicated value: 0 psi
